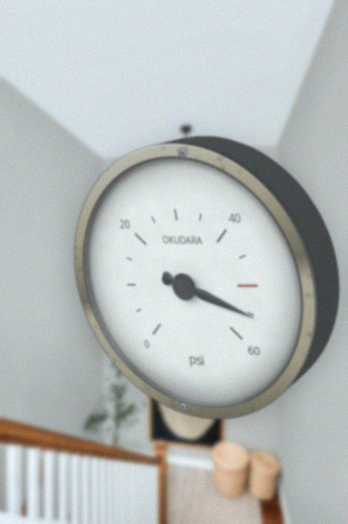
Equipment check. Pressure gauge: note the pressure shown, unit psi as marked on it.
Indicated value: 55 psi
